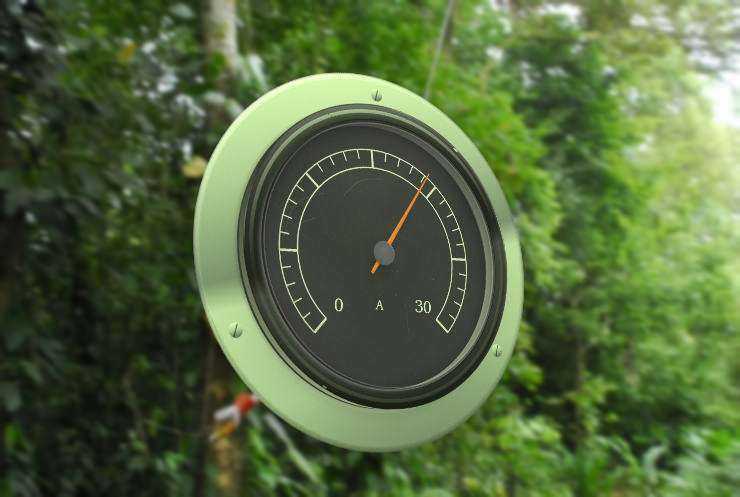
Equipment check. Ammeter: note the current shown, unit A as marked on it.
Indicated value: 19 A
